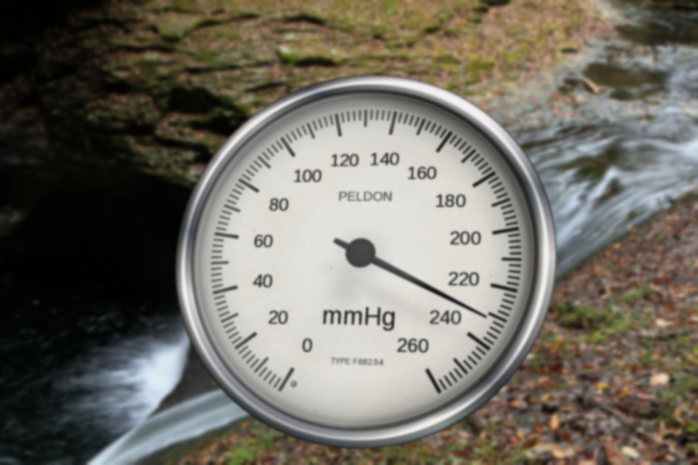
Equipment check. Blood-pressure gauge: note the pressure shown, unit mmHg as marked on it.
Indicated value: 232 mmHg
